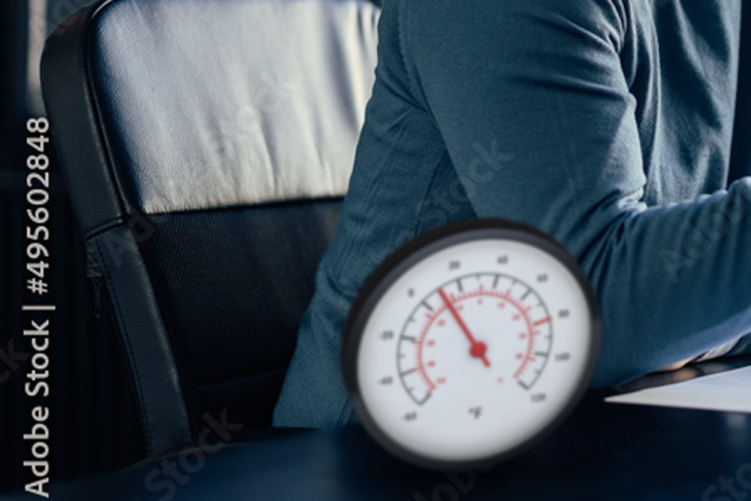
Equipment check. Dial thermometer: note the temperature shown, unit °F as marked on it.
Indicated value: 10 °F
